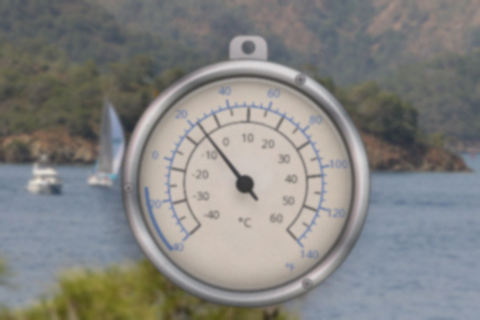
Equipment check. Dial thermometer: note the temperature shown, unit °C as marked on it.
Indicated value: -5 °C
